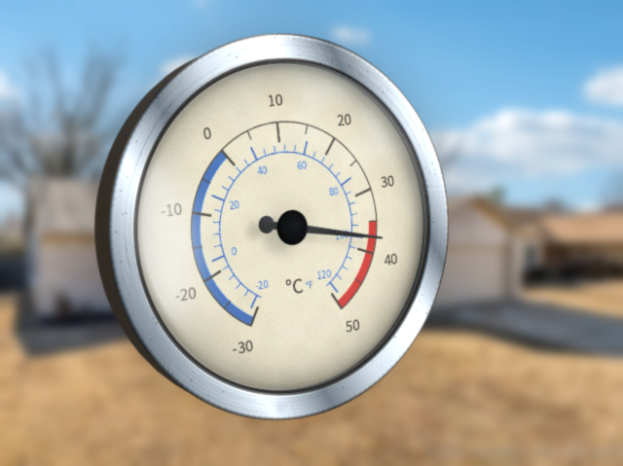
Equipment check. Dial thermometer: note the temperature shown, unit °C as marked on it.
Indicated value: 37.5 °C
